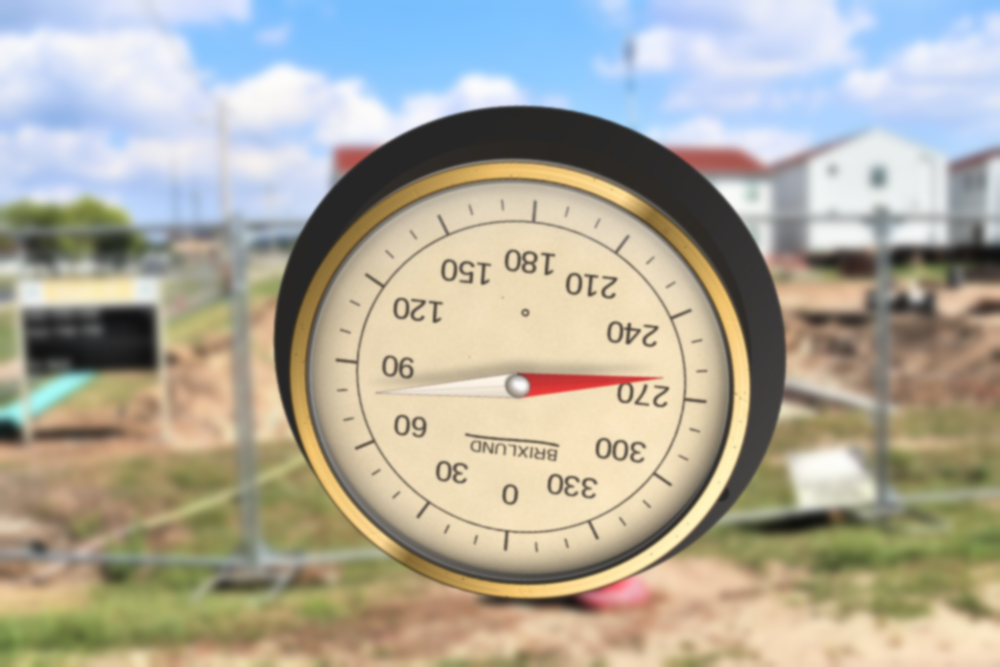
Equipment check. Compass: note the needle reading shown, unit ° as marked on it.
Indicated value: 260 °
